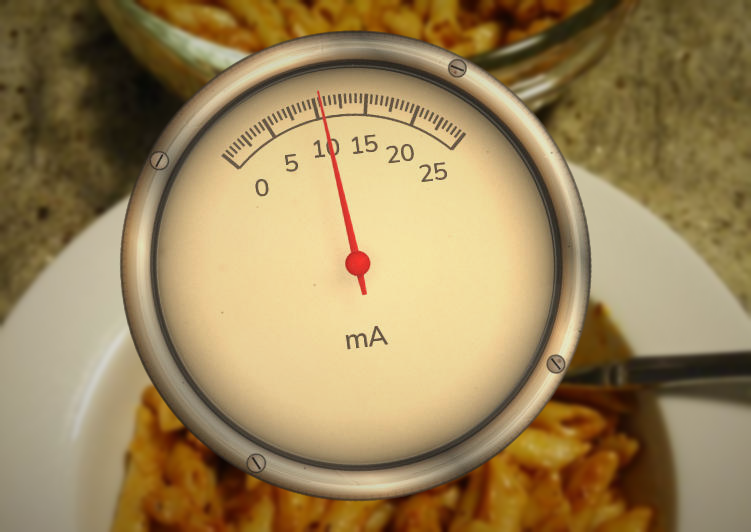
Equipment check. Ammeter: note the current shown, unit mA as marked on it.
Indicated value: 10.5 mA
